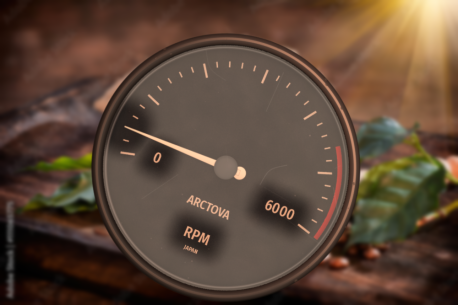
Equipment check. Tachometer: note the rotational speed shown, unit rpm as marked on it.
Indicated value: 400 rpm
